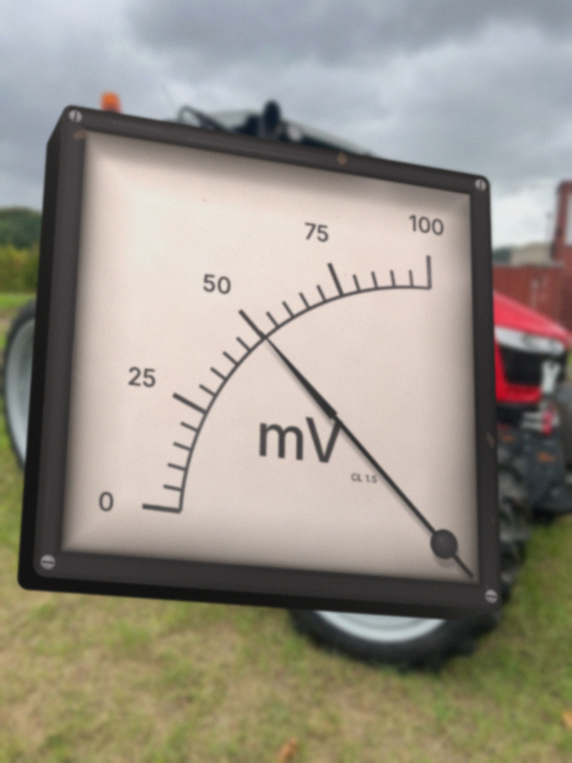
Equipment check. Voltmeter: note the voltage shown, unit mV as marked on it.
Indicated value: 50 mV
